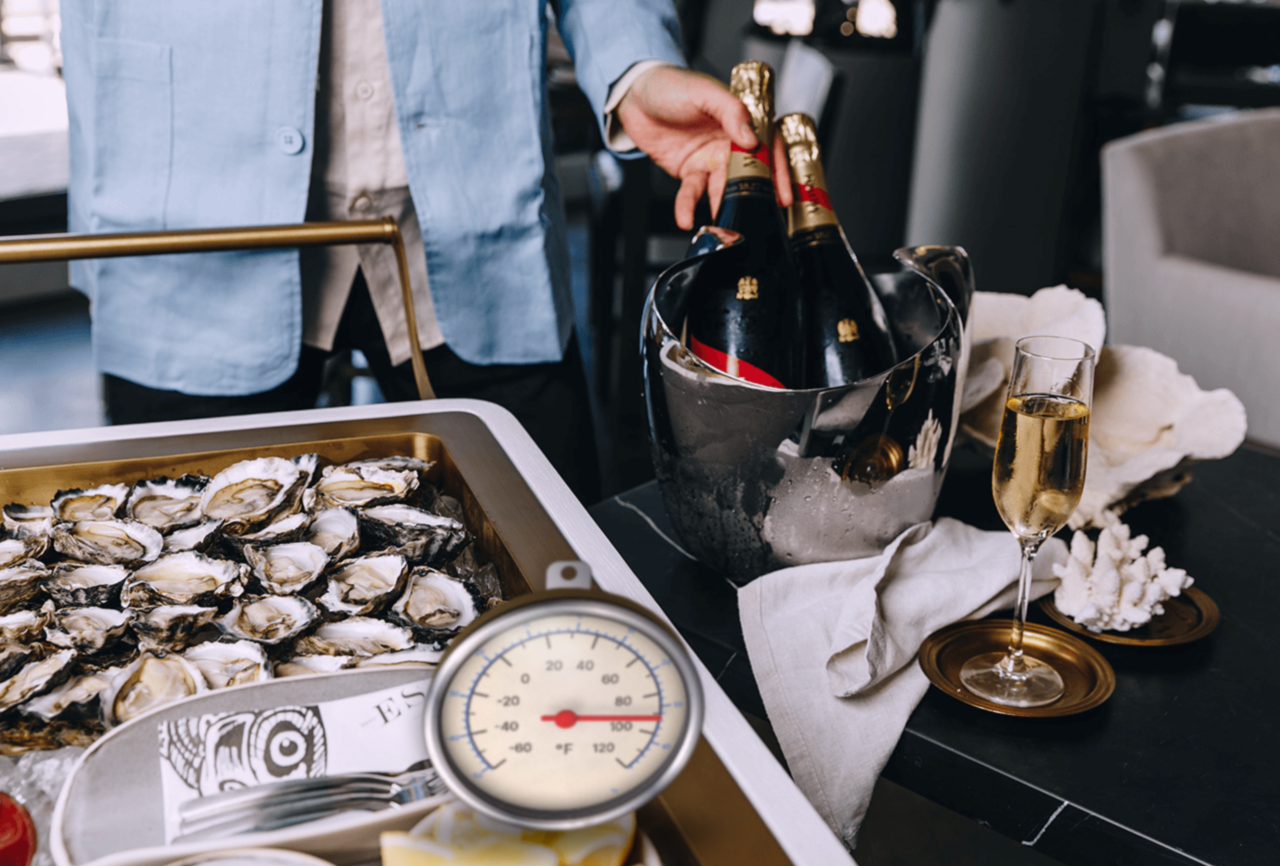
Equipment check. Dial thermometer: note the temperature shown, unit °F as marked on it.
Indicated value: 90 °F
